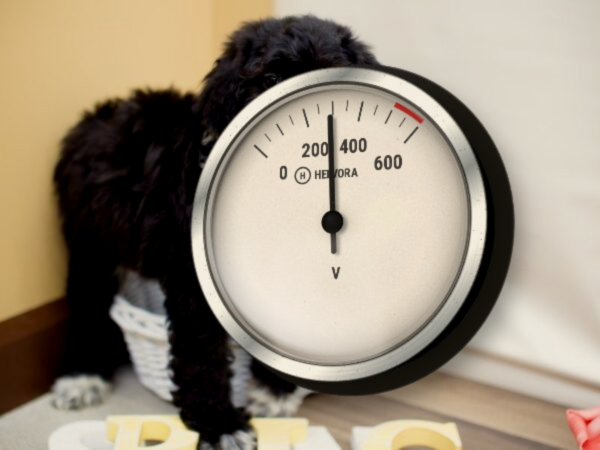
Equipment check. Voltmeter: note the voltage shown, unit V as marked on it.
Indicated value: 300 V
